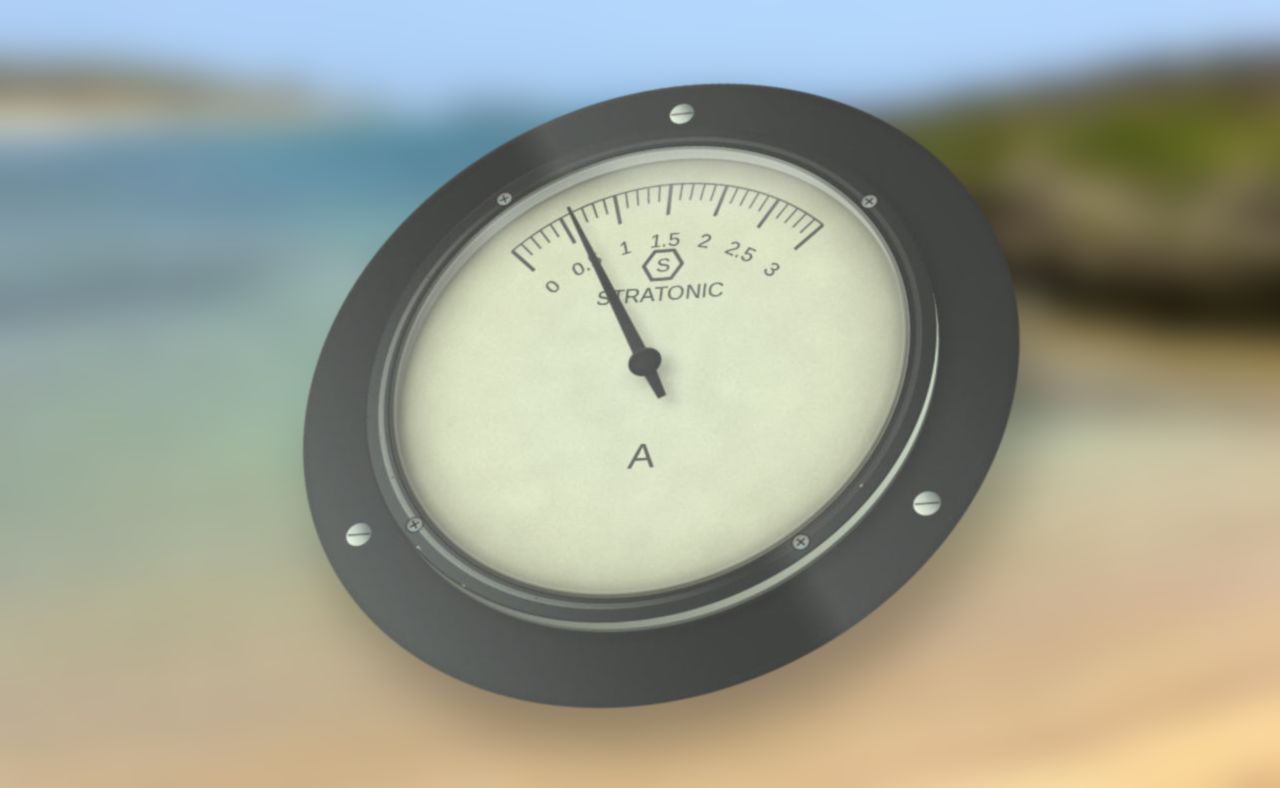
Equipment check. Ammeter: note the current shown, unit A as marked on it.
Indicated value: 0.6 A
